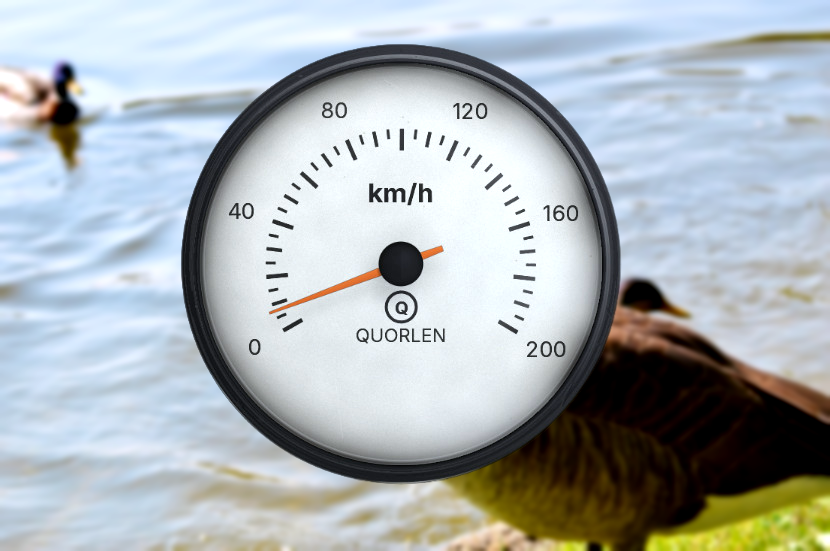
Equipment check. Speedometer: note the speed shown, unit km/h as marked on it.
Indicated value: 7.5 km/h
